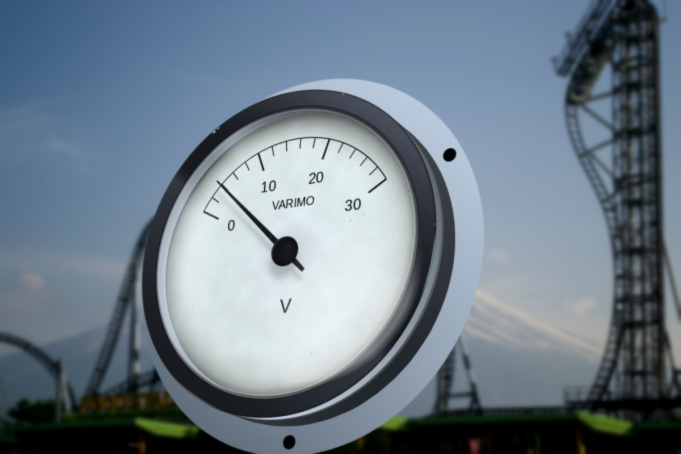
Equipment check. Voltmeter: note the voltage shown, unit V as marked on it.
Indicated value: 4 V
